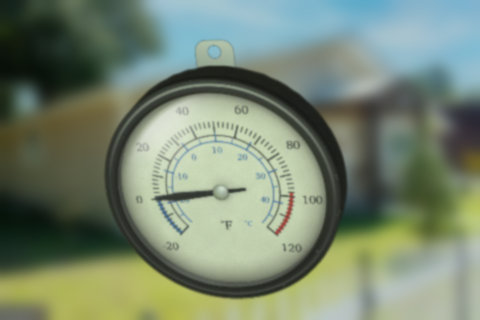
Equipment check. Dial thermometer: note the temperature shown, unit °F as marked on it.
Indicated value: 0 °F
